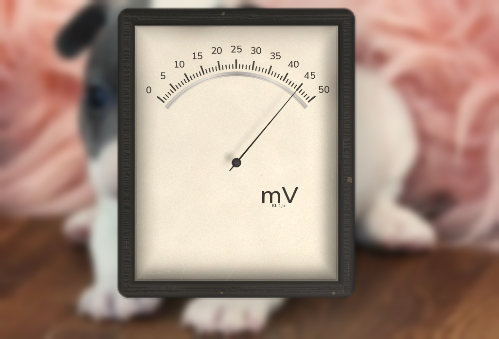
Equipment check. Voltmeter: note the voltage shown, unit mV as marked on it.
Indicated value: 45 mV
